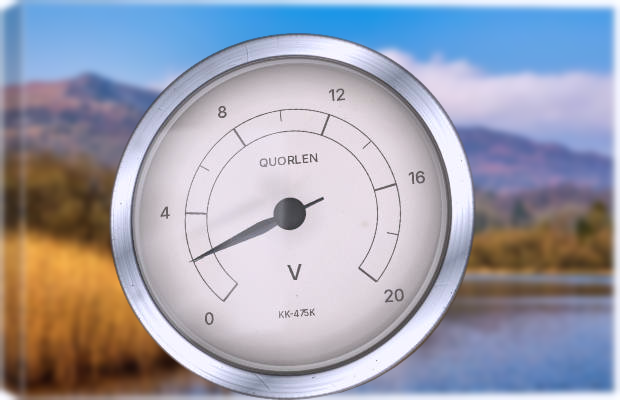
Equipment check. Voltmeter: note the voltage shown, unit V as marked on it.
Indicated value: 2 V
